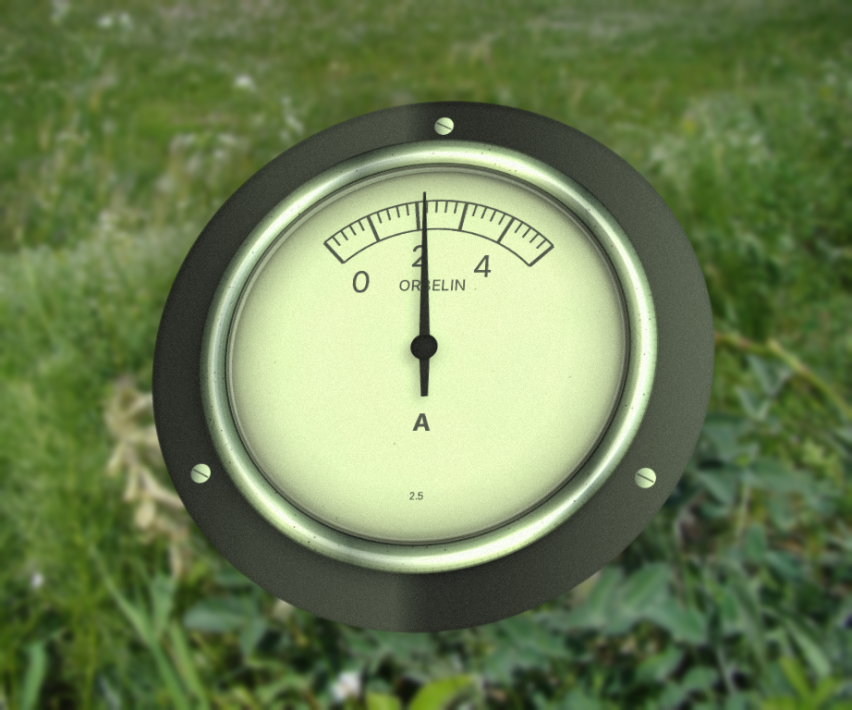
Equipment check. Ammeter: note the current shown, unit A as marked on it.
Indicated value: 2.2 A
